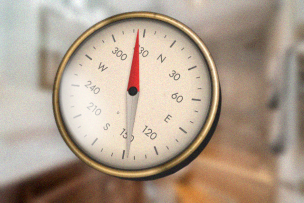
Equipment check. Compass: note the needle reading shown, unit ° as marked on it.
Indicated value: 325 °
